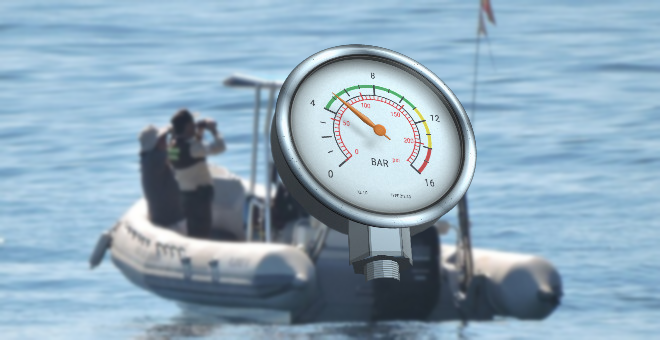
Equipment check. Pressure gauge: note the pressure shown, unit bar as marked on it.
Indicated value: 5 bar
